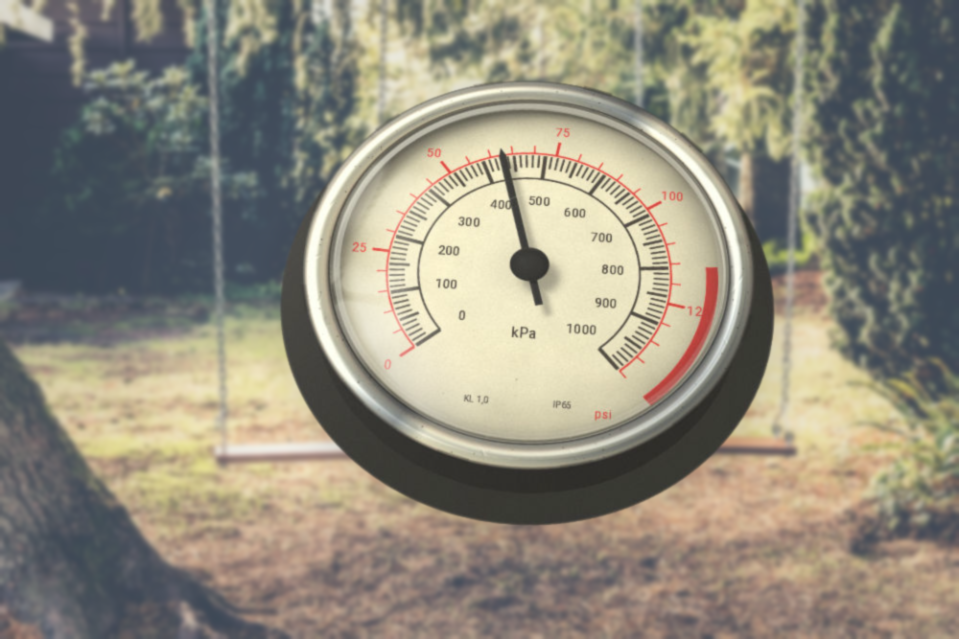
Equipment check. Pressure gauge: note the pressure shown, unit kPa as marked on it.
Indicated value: 430 kPa
